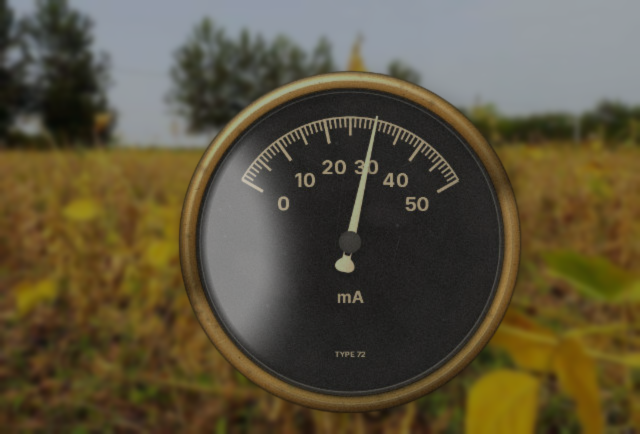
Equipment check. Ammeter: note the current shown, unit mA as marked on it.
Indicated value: 30 mA
